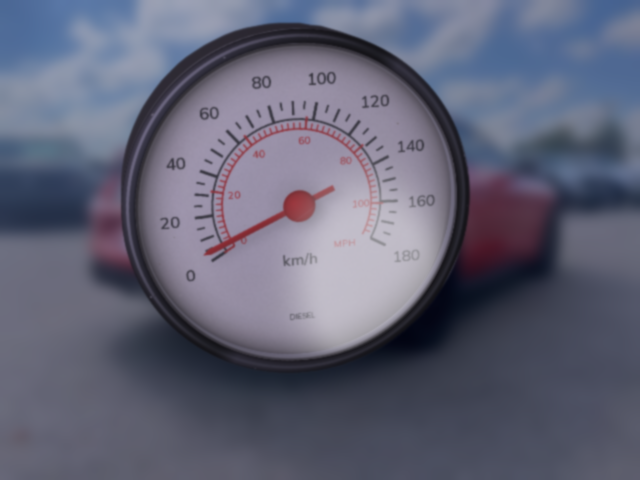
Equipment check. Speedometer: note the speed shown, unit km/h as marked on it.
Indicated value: 5 km/h
